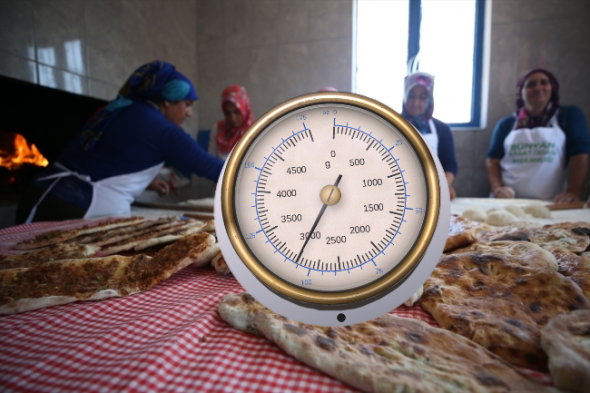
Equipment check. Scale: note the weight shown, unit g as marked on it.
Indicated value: 3000 g
